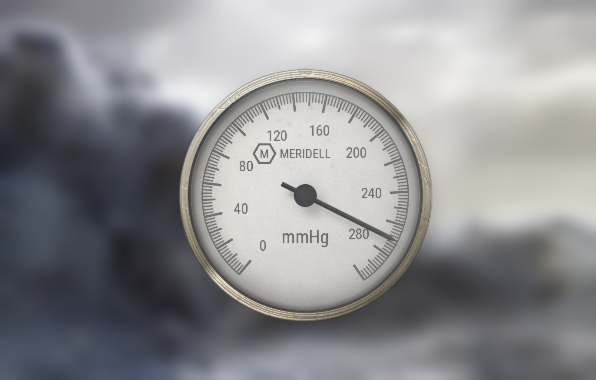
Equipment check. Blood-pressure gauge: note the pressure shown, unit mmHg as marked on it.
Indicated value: 270 mmHg
